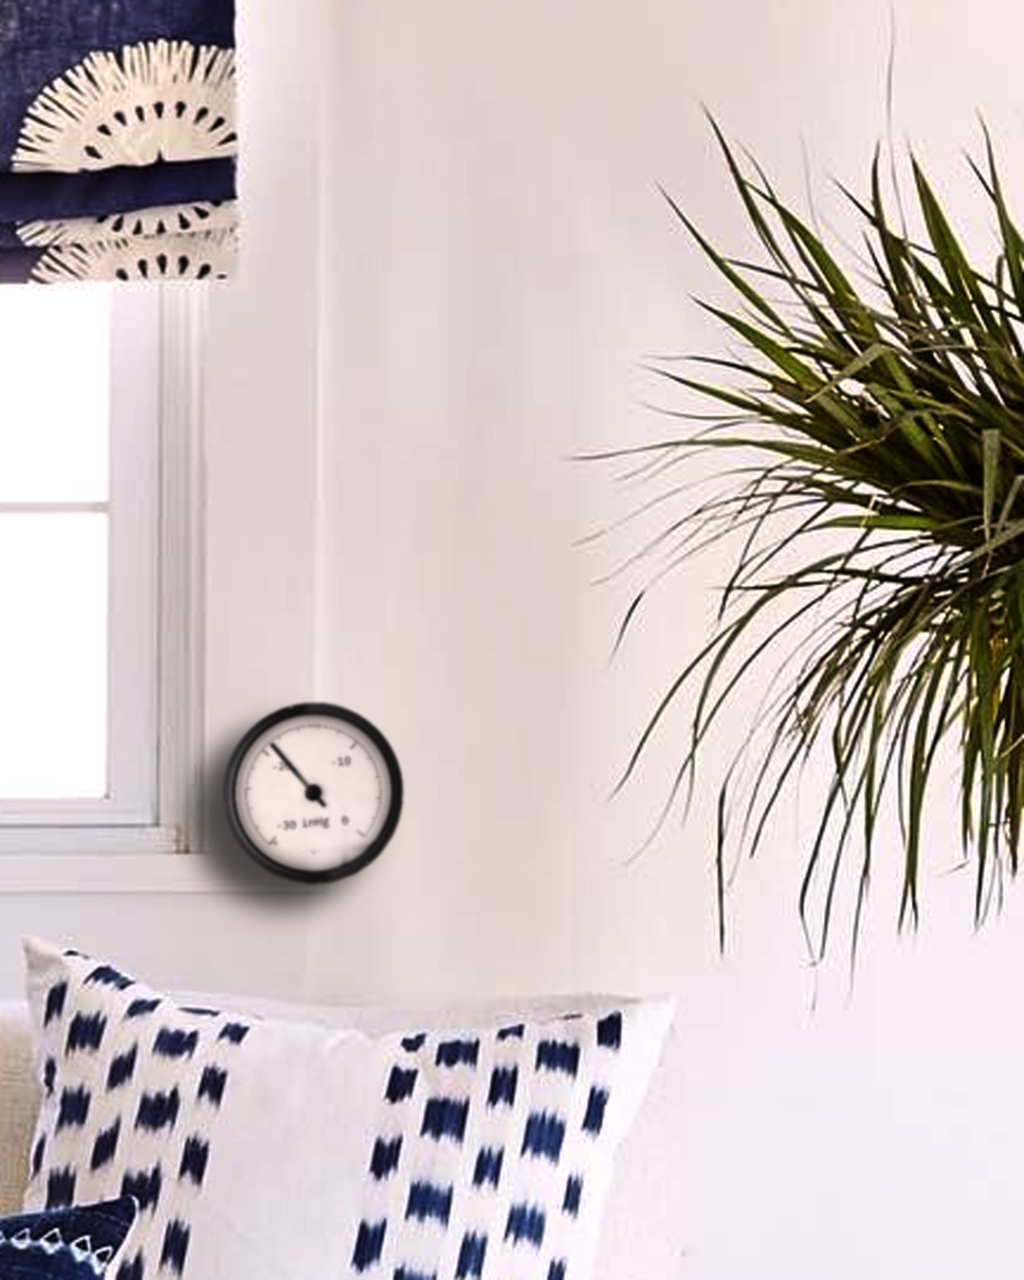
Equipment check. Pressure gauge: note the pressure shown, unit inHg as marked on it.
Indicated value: -19 inHg
